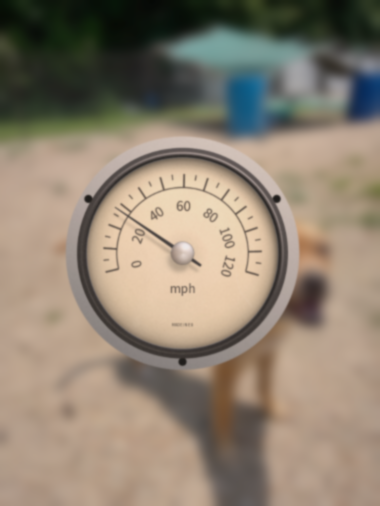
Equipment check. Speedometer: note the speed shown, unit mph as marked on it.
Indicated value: 27.5 mph
